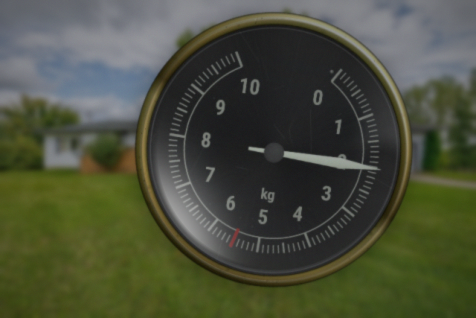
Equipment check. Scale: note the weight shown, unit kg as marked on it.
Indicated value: 2 kg
